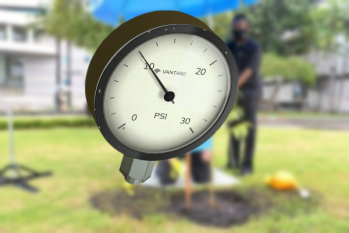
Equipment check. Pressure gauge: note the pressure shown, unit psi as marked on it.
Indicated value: 10 psi
